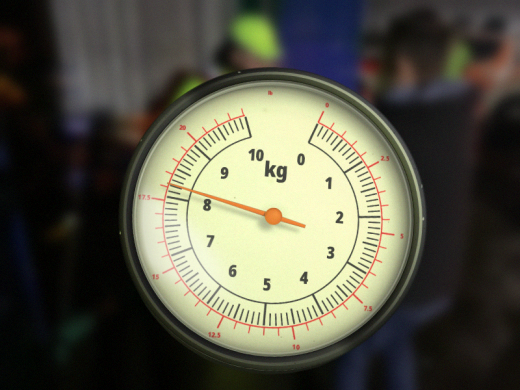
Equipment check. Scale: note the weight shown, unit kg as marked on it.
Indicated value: 8.2 kg
